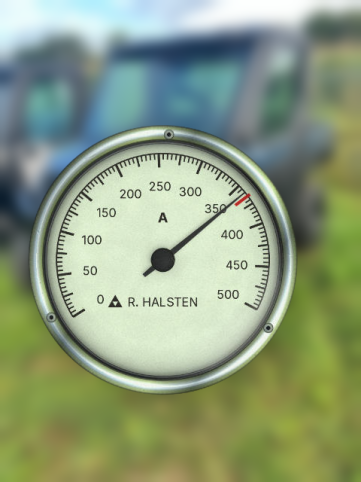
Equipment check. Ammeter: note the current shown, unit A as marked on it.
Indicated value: 360 A
